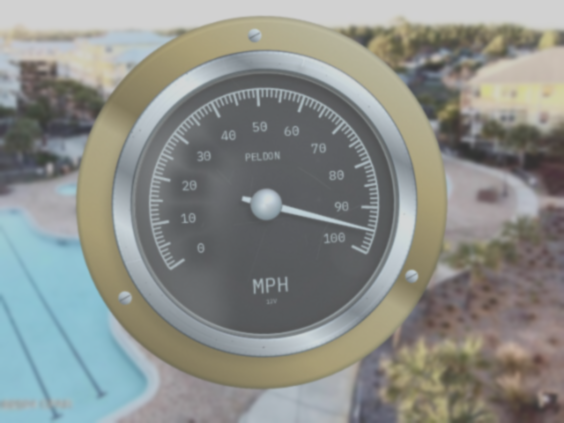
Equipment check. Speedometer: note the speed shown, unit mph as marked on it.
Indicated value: 95 mph
